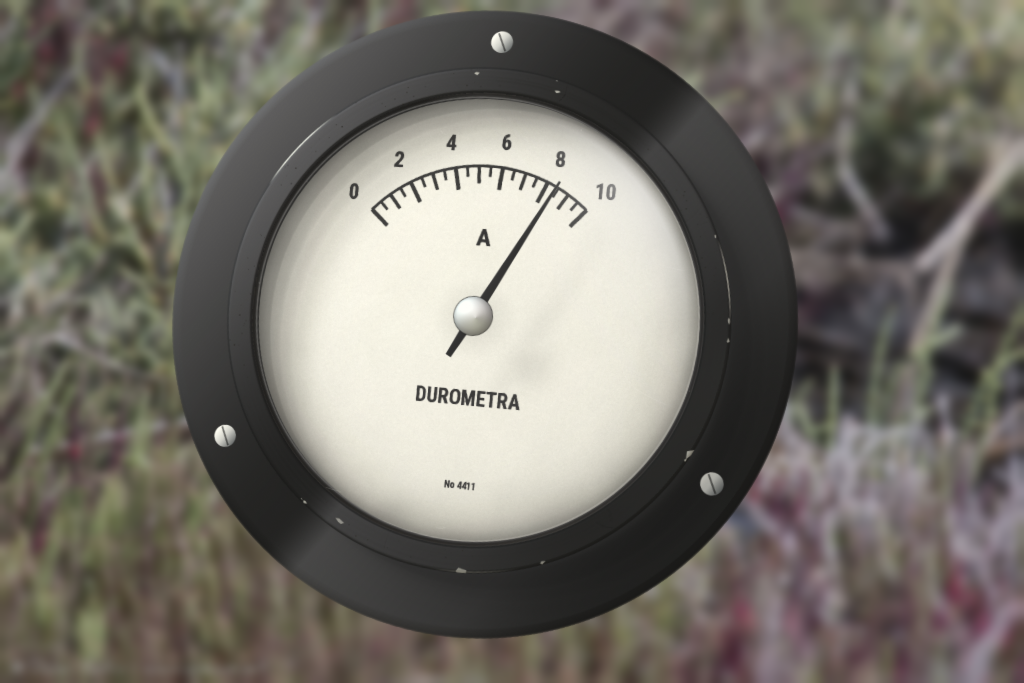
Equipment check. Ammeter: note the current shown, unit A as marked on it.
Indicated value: 8.5 A
